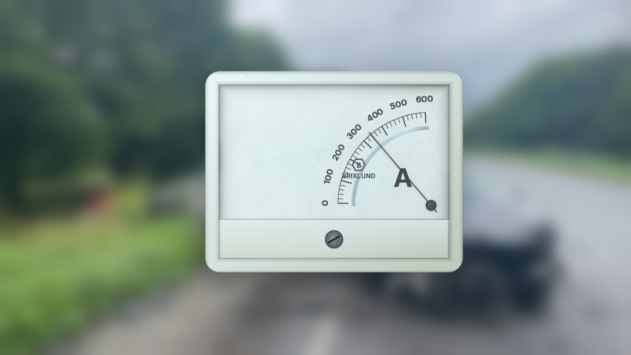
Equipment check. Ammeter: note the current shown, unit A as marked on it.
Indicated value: 340 A
